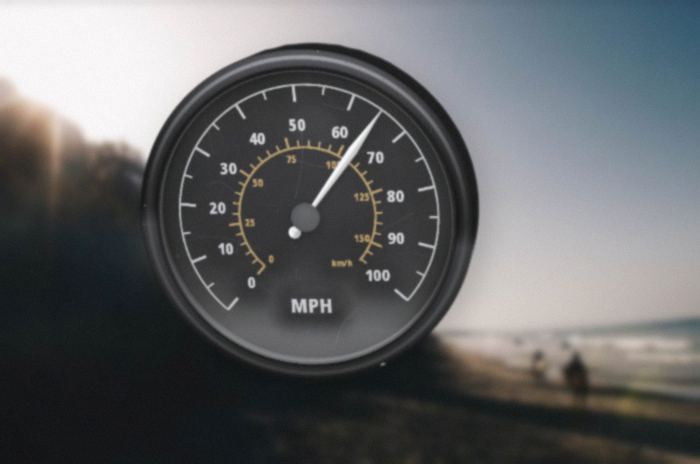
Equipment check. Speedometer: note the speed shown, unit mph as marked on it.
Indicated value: 65 mph
